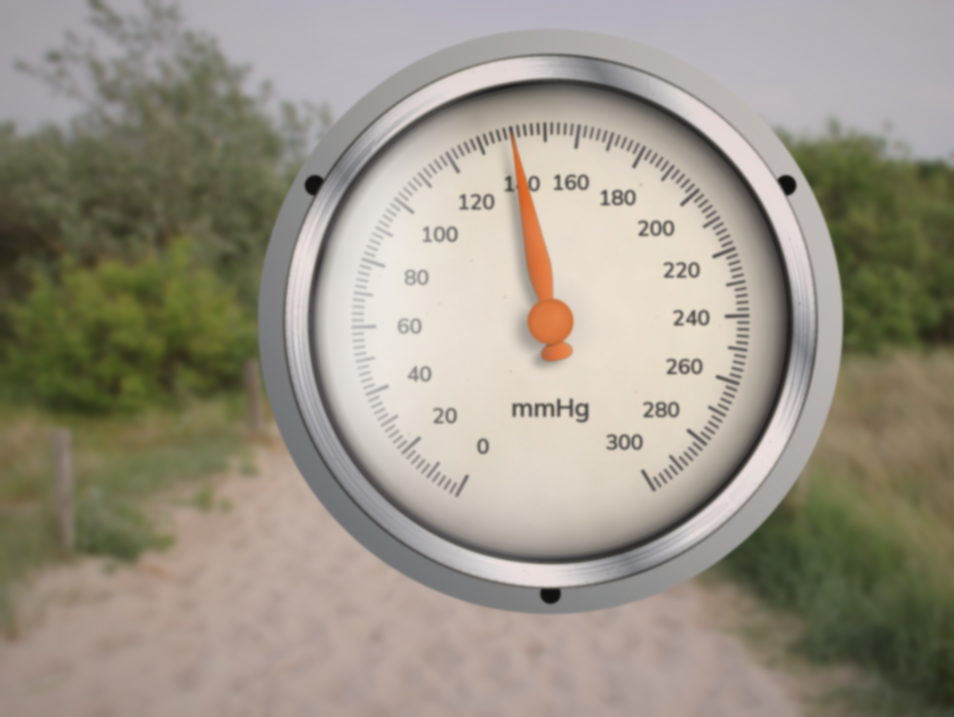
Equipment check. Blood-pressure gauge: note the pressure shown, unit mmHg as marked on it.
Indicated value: 140 mmHg
